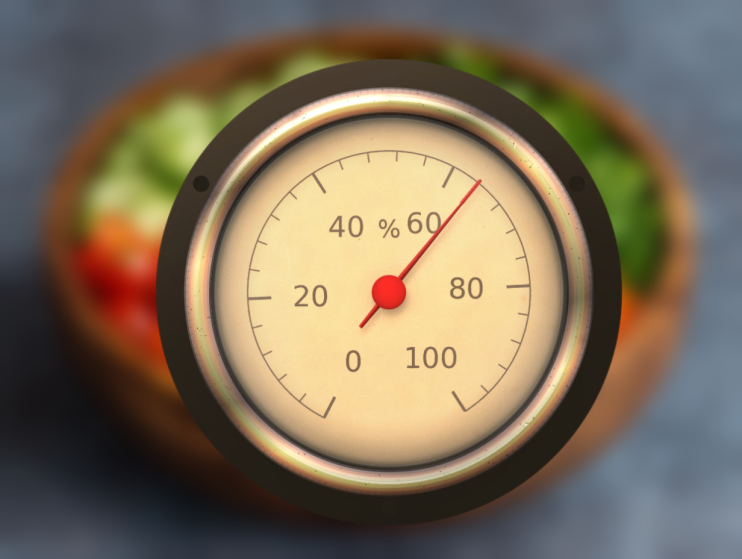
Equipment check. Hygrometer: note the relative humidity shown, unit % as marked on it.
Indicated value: 64 %
